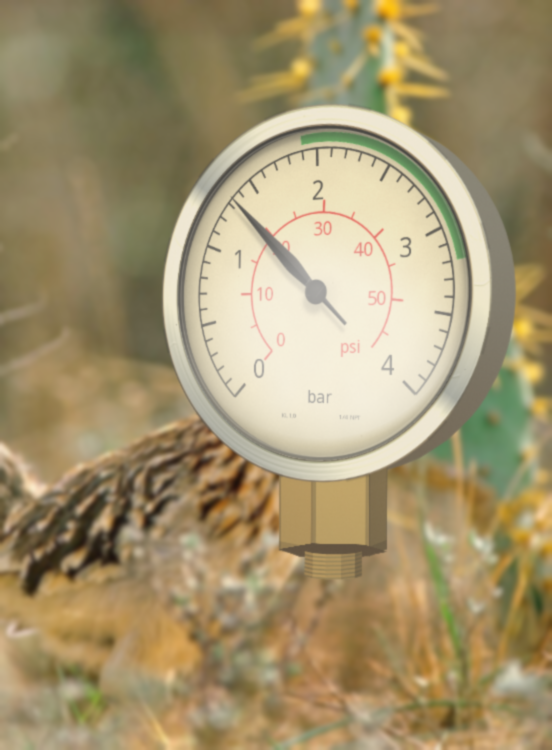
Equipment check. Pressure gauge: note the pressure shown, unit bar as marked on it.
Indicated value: 1.35 bar
